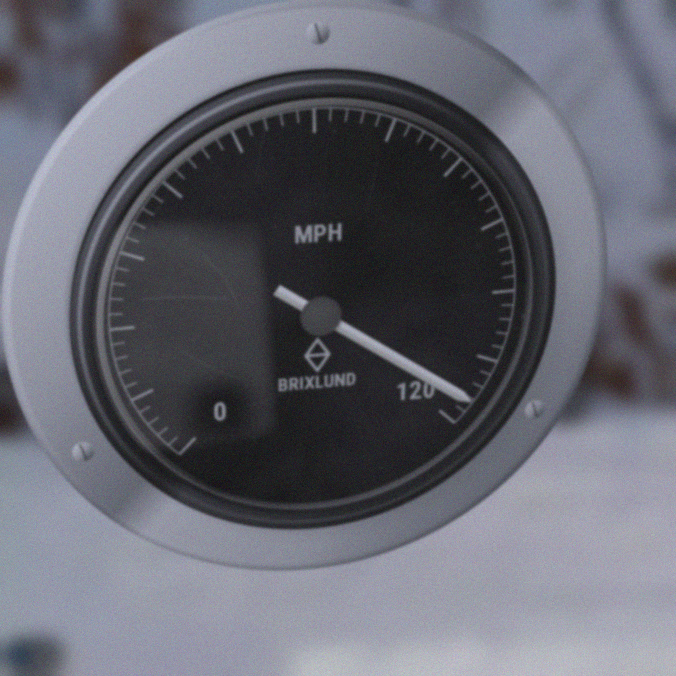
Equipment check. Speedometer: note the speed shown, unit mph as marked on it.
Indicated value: 116 mph
